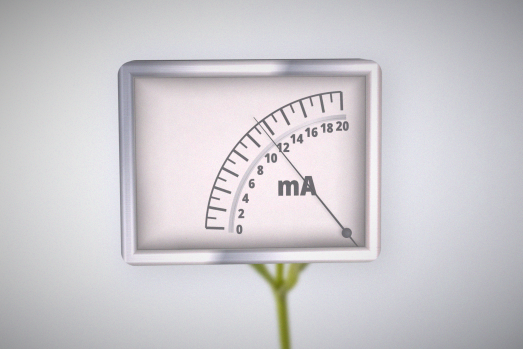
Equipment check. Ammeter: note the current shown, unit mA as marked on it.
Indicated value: 11.5 mA
